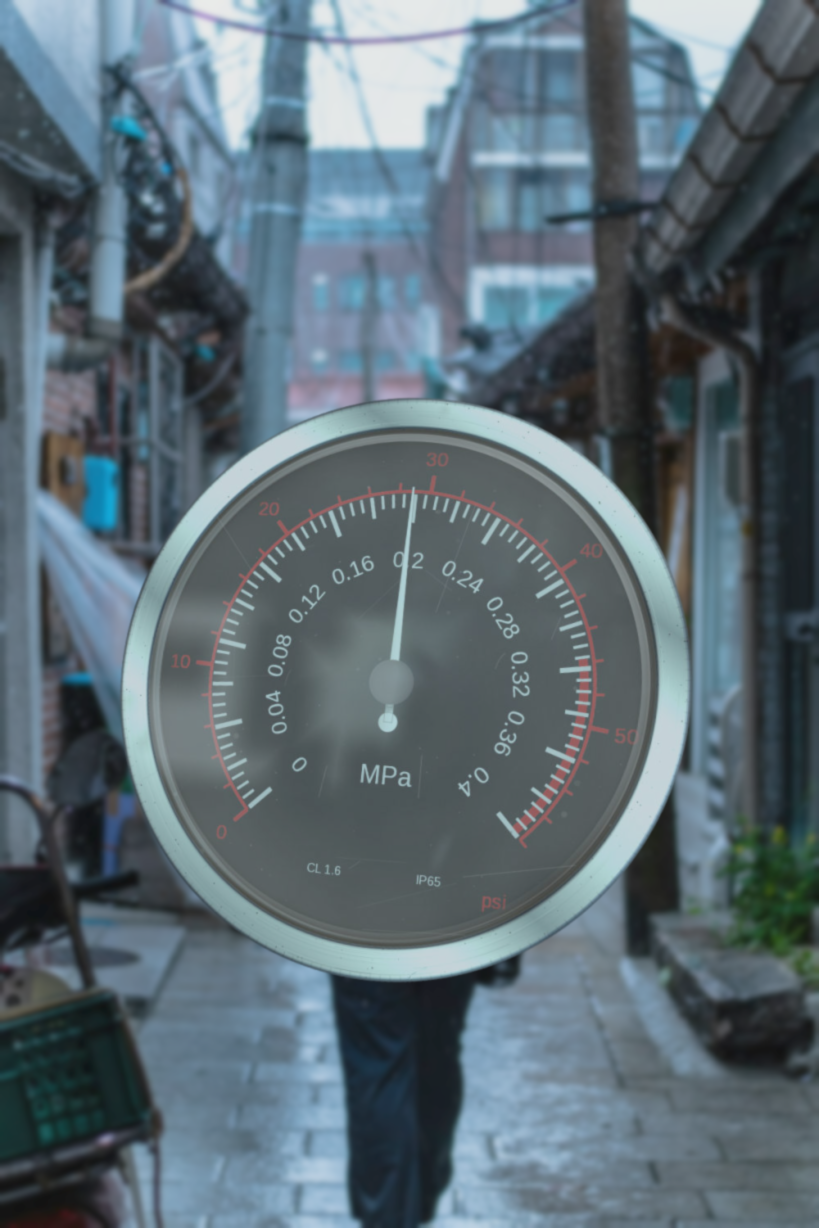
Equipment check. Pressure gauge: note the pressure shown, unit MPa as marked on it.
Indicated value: 0.2 MPa
